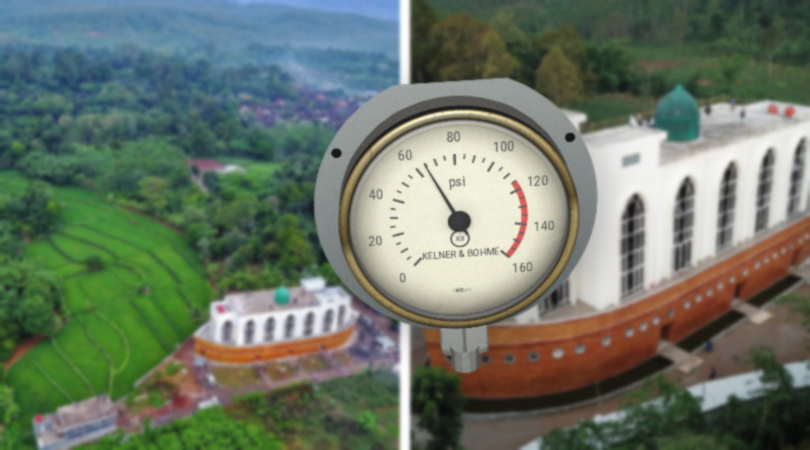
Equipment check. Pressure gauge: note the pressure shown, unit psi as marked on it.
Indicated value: 65 psi
